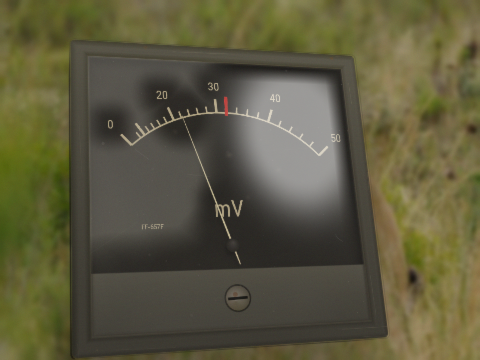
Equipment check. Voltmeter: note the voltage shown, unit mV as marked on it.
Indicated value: 22 mV
